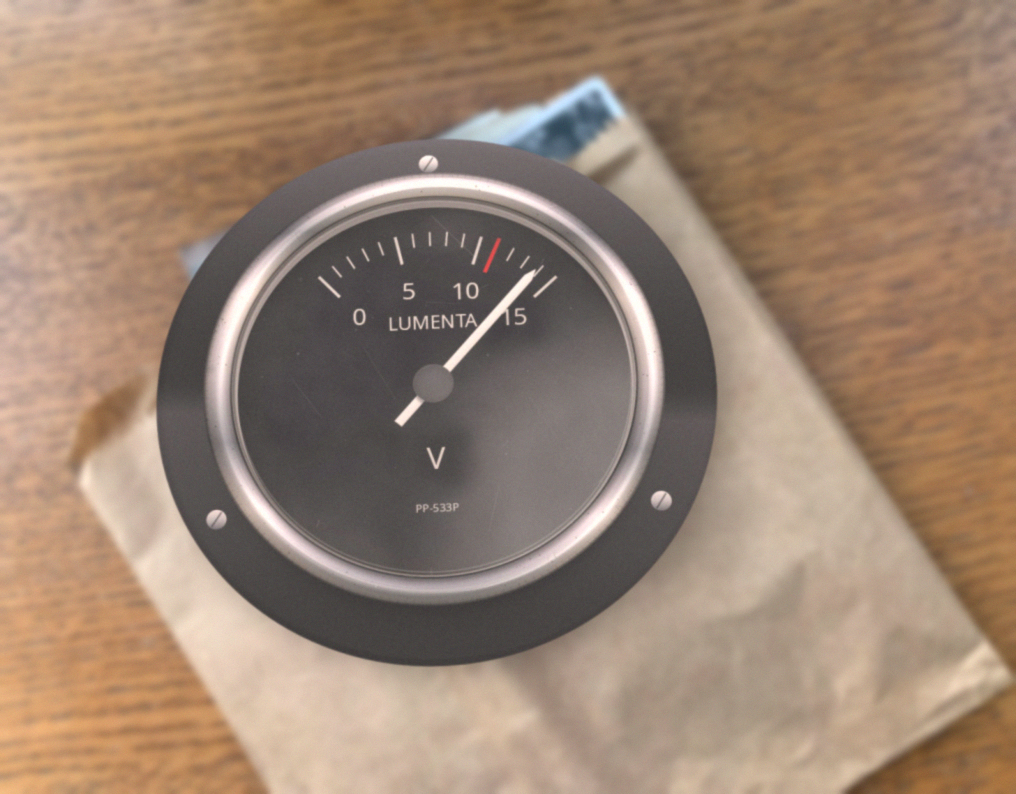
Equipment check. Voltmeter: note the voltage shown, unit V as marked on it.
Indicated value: 14 V
